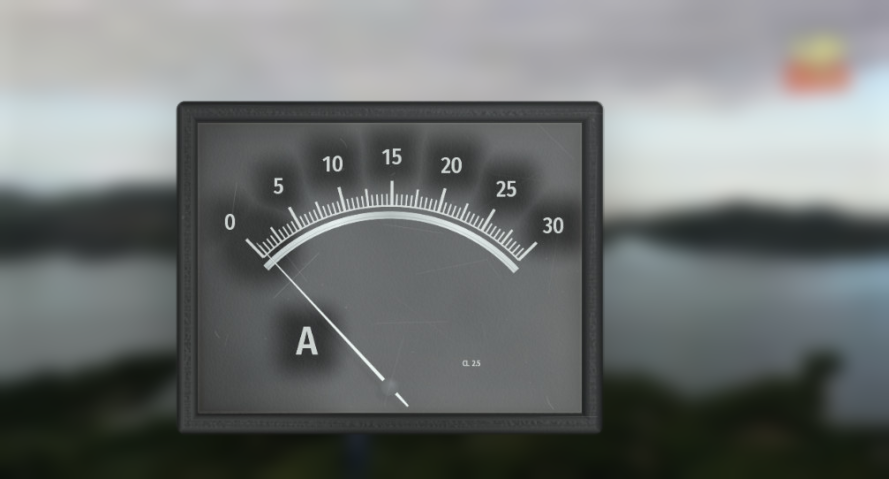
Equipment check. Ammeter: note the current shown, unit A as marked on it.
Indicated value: 0.5 A
